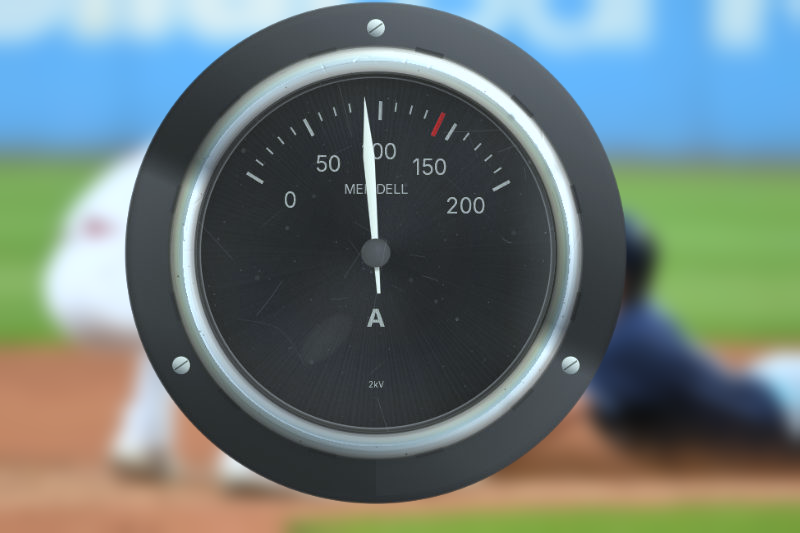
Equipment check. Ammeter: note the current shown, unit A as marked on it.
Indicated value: 90 A
